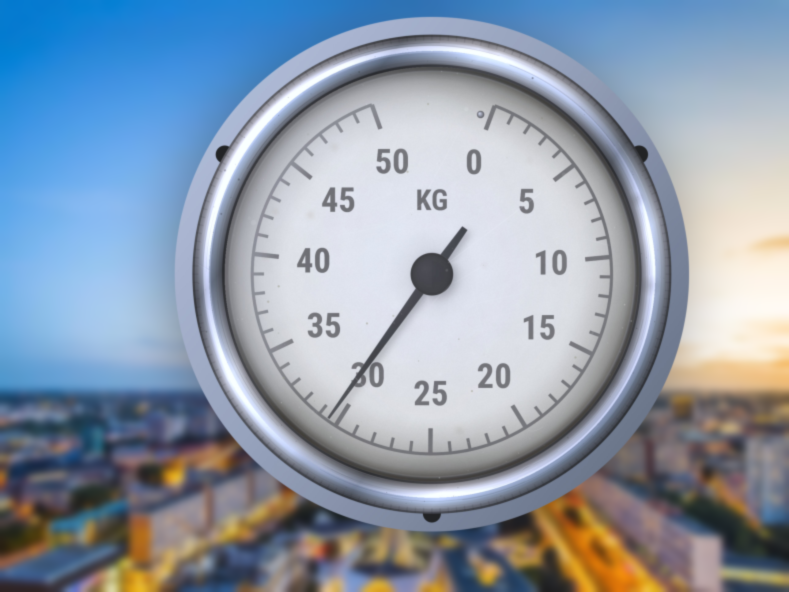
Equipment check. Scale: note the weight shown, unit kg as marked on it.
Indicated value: 30.5 kg
